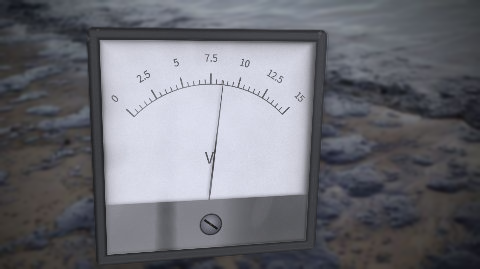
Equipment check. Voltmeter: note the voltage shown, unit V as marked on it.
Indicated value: 8.5 V
